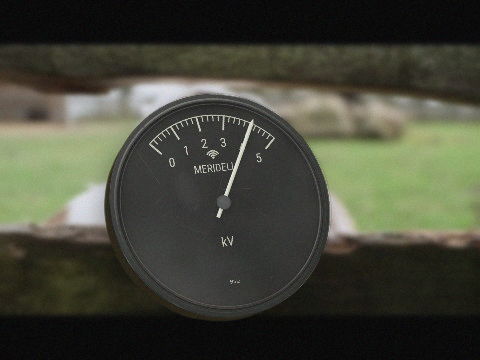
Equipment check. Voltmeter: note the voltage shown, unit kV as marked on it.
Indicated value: 4 kV
